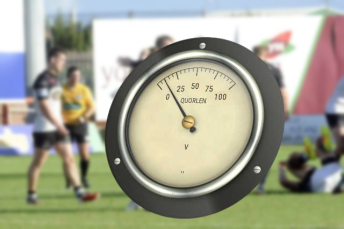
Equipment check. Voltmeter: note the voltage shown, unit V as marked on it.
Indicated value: 10 V
